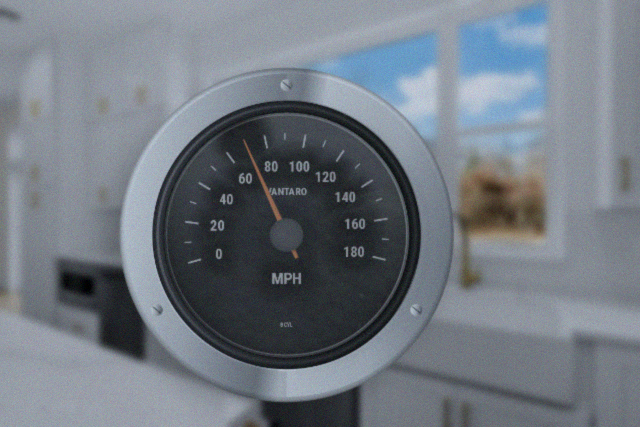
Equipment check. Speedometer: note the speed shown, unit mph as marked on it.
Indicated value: 70 mph
